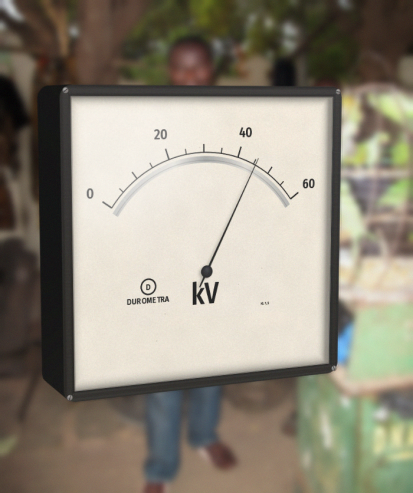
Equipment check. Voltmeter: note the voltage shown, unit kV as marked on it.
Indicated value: 45 kV
